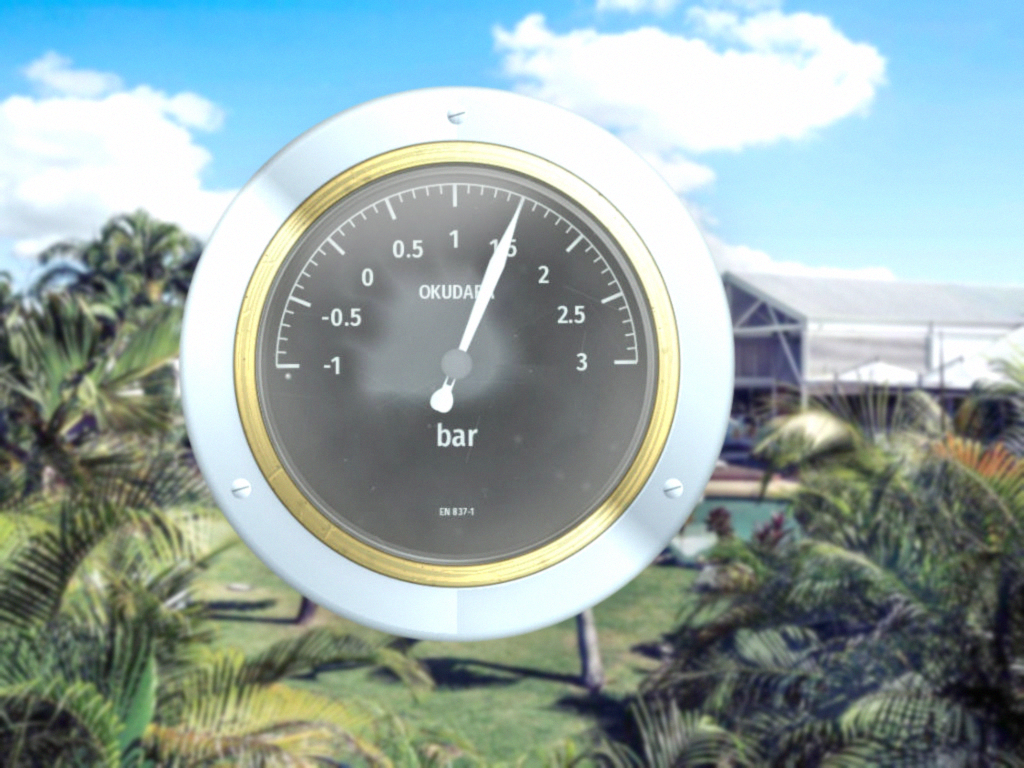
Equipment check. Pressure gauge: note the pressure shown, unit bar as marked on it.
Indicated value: 1.5 bar
